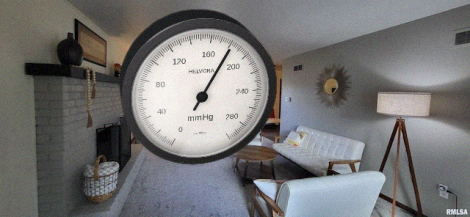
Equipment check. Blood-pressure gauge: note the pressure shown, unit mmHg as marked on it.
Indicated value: 180 mmHg
